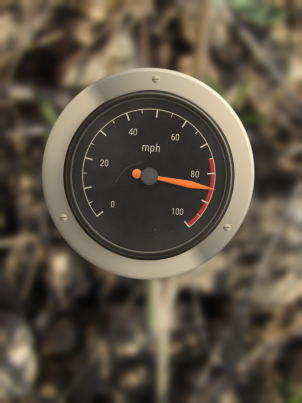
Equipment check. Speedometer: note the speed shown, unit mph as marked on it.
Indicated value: 85 mph
